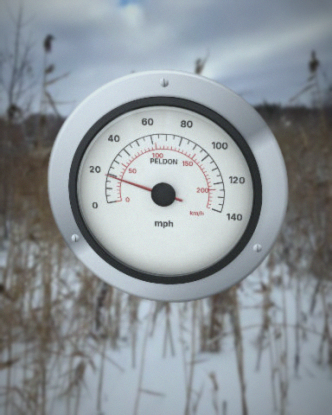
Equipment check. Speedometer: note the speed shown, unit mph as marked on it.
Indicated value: 20 mph
